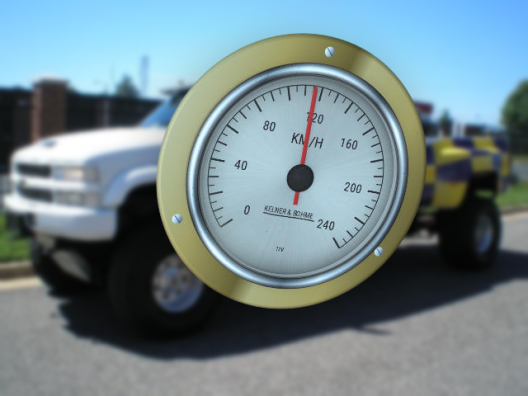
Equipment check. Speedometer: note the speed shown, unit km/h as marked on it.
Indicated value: 115 km/h
